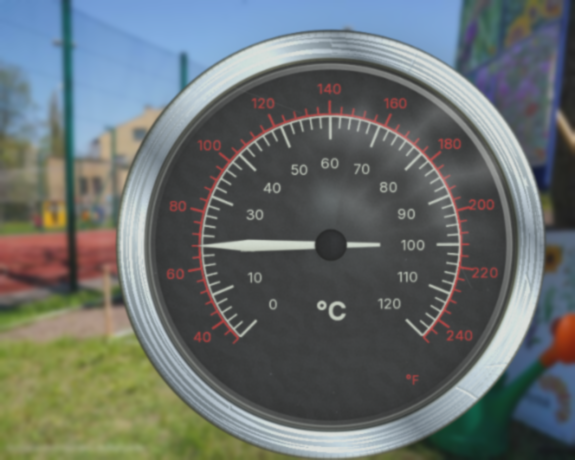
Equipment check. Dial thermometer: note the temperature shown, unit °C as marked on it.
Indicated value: 20 °C
